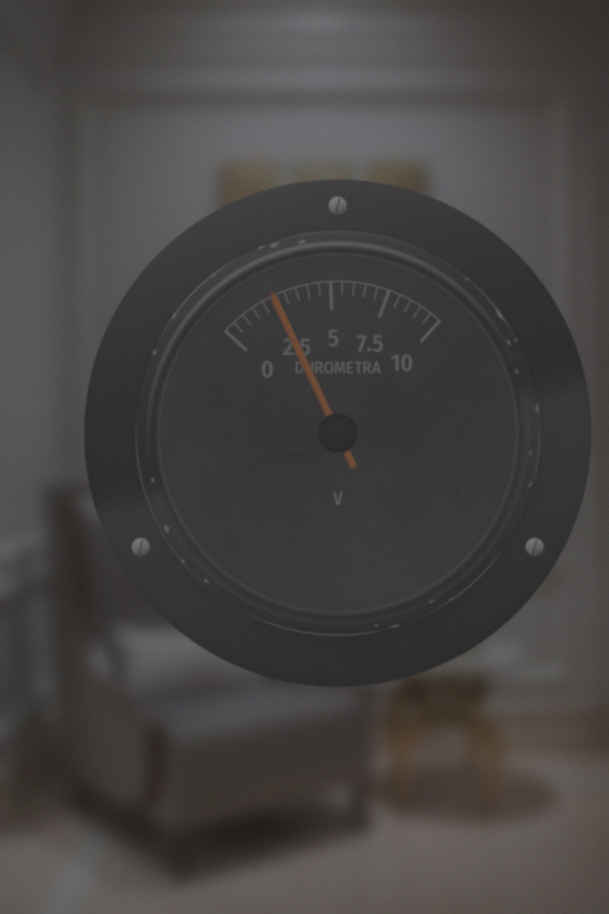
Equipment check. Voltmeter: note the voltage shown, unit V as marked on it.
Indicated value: 2.5 V
